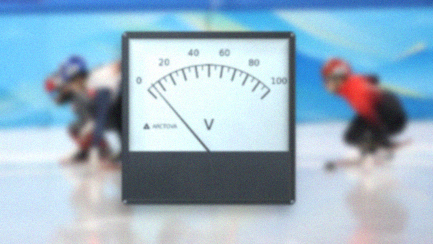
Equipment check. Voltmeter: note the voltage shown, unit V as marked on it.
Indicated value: 5 V
